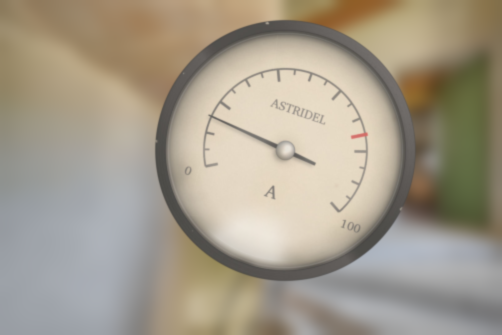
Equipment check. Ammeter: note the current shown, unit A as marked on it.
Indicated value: 15 A
